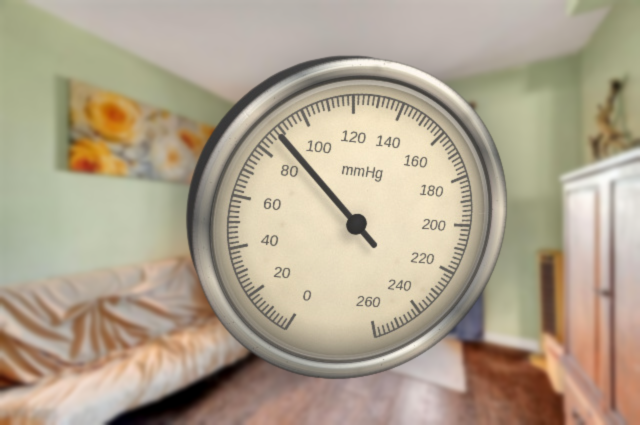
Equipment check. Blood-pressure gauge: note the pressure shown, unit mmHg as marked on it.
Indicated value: 88 mmHg
